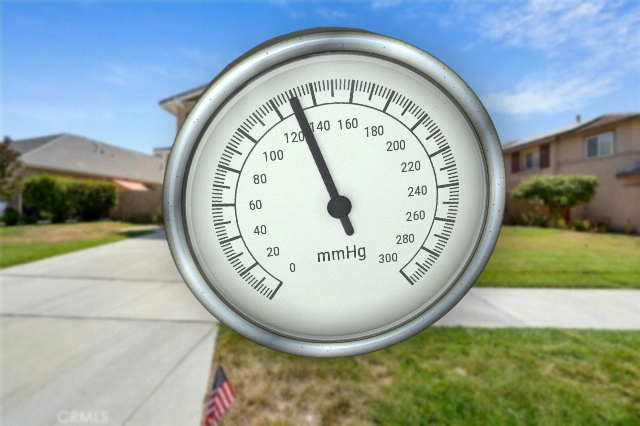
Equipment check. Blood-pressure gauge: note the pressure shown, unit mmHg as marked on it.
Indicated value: 130 mmHg
